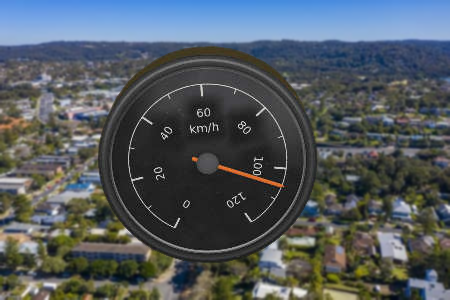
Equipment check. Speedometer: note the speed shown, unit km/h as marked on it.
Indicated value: 105 km/h
